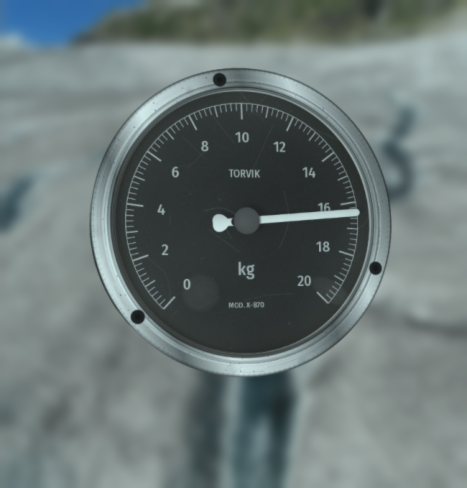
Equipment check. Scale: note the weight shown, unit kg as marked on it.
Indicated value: 16.4 kg
